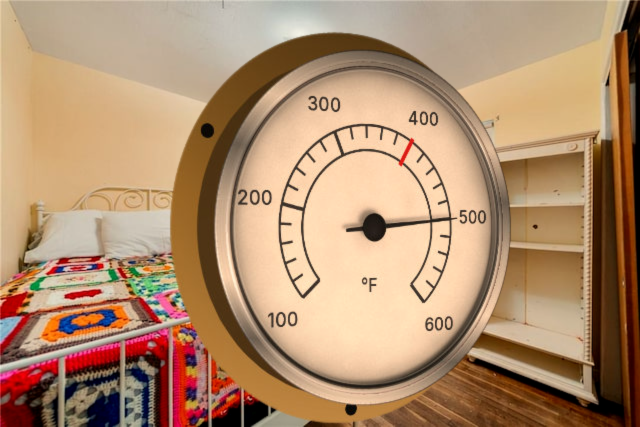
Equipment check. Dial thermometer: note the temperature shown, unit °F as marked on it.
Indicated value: 500 °F
